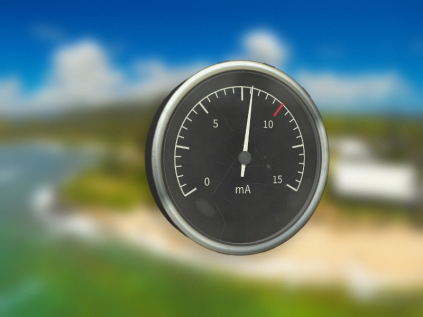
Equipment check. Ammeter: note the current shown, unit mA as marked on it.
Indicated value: 8 mA
